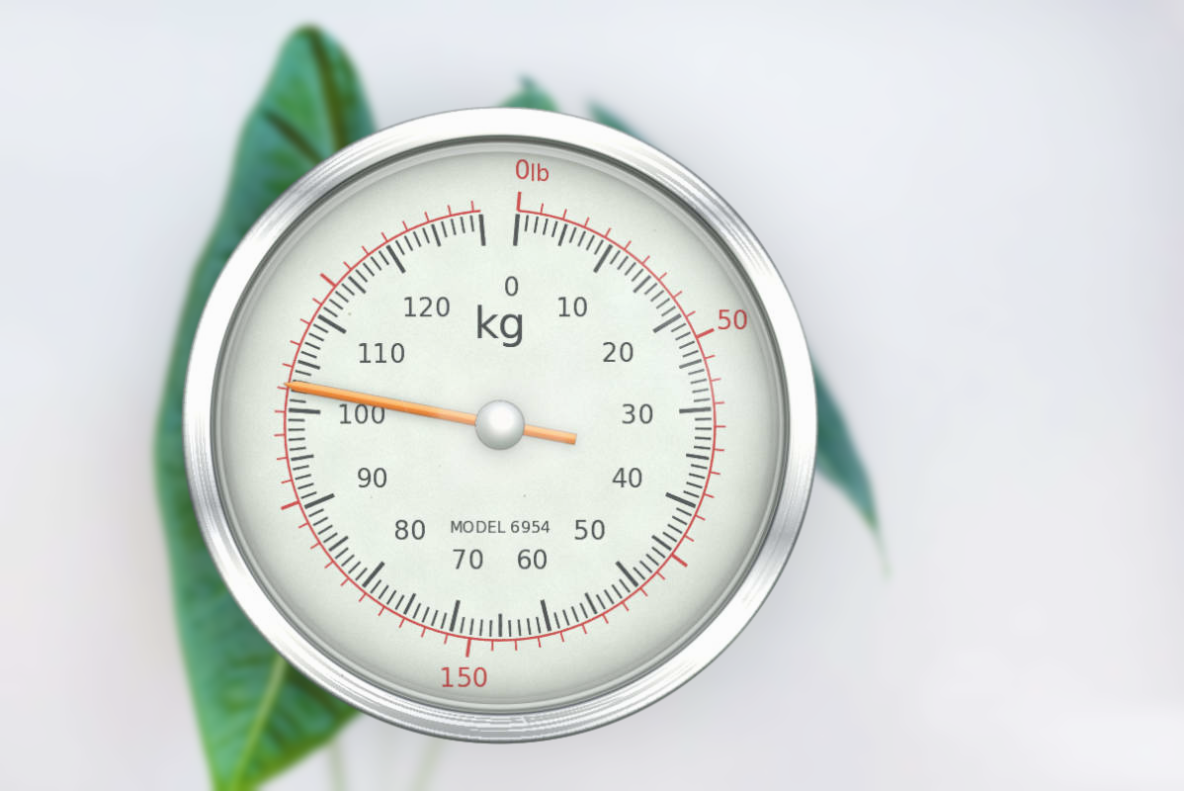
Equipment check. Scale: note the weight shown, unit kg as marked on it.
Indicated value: 102.5 kg
